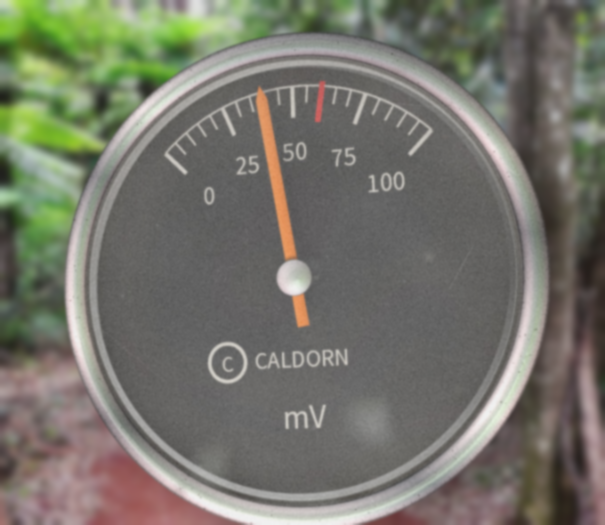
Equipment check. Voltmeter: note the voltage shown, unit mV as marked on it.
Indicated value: 40 mV
